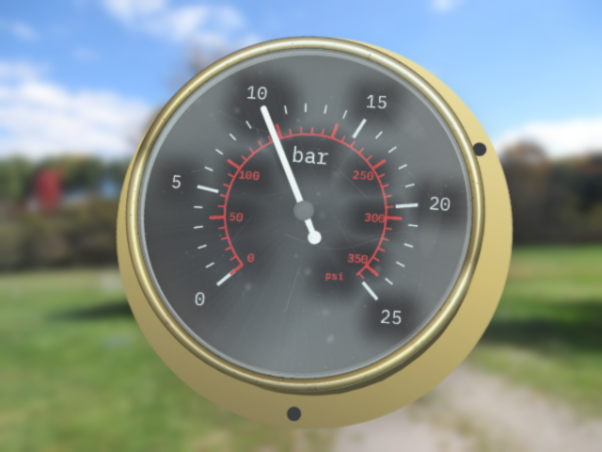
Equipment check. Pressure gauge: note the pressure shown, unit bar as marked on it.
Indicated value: 10 bar
